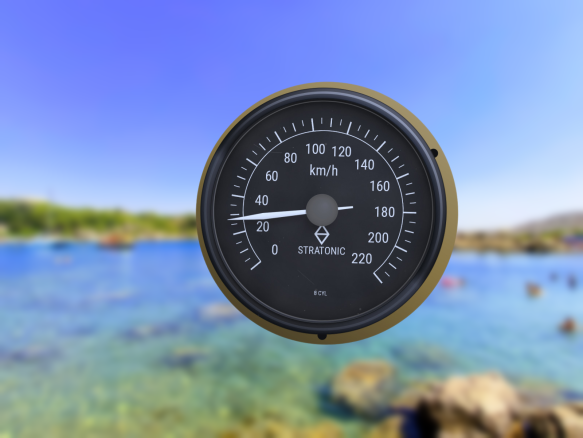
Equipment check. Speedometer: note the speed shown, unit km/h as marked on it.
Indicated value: 27.5 km/h
